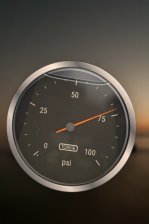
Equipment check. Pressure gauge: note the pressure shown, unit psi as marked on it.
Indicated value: 72.5 psi
